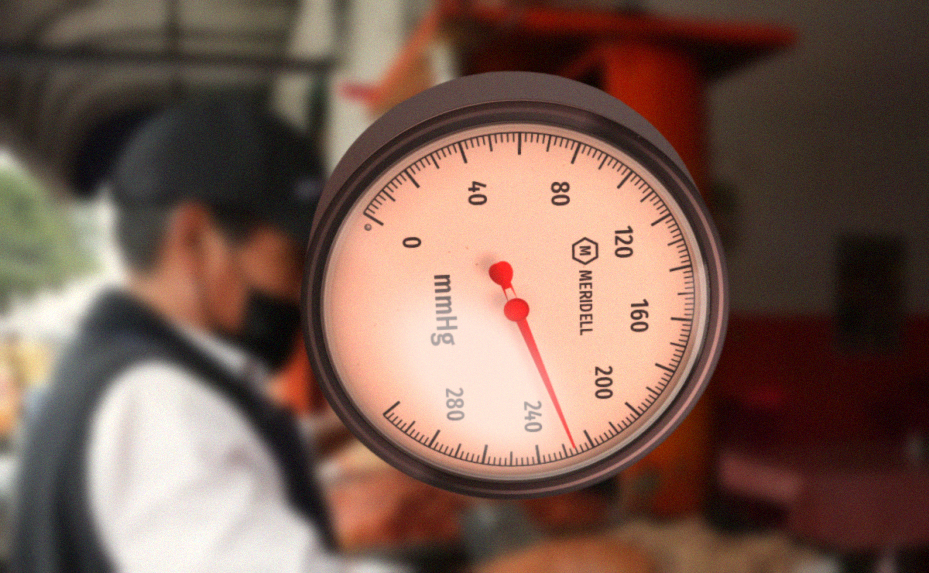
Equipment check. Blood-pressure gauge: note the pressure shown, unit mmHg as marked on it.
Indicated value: 226 mmHg
